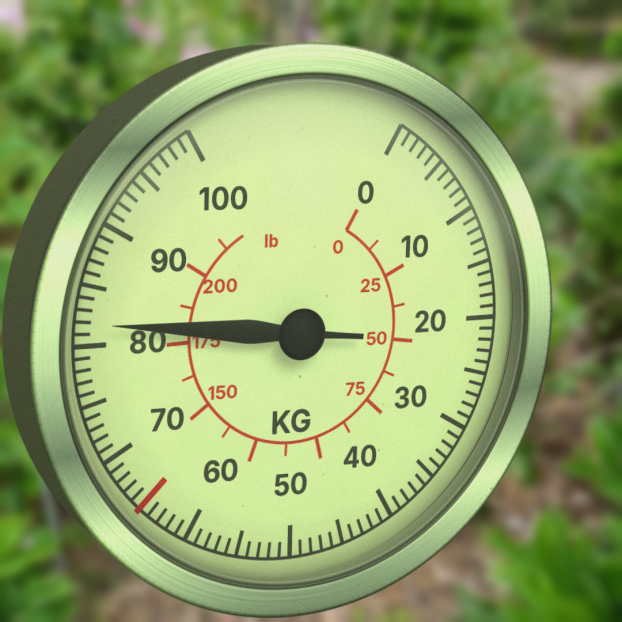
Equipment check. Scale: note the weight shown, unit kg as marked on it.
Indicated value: 82 kg
